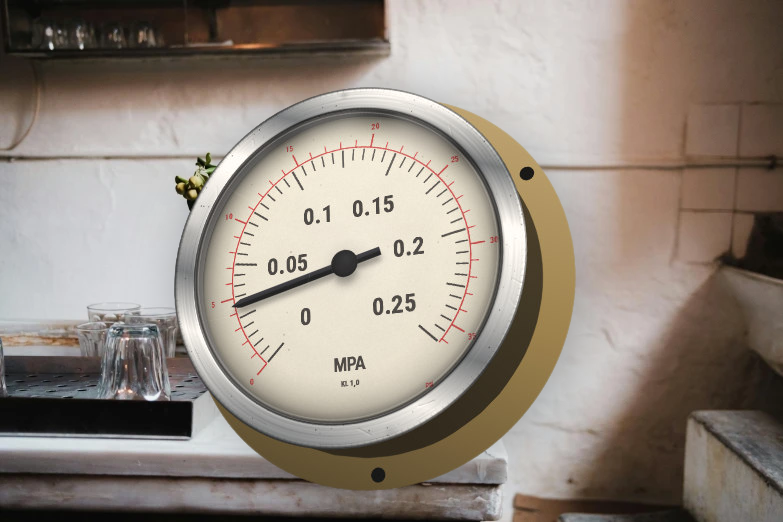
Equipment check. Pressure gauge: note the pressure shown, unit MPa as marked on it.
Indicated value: 0.03 MPa
